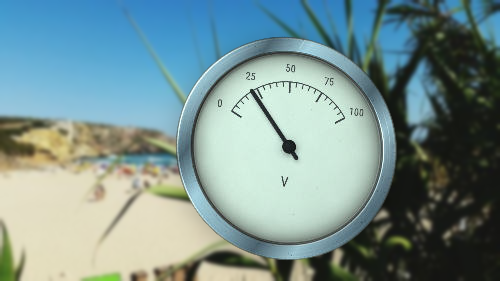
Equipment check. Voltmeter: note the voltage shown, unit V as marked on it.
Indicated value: 20 V
